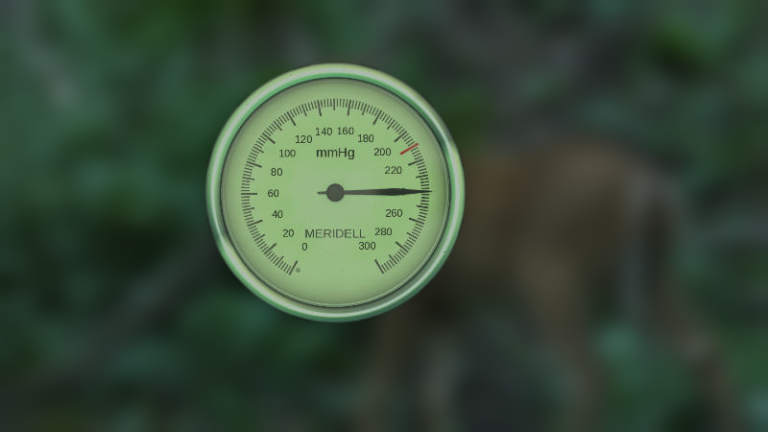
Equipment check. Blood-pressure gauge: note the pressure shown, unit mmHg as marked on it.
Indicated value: 240 mmHg
